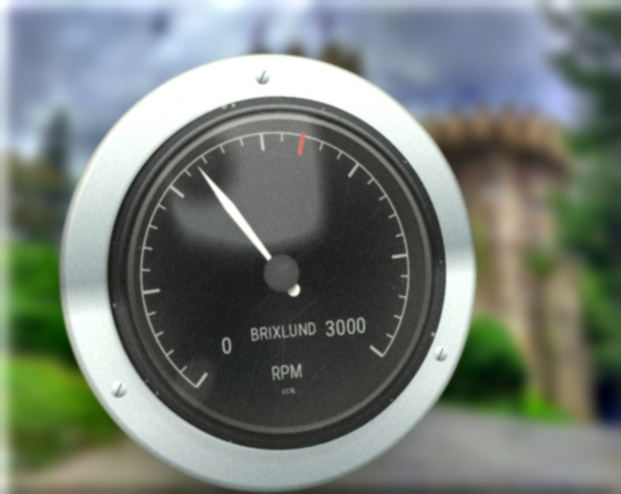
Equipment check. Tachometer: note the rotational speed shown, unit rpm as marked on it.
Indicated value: 1150 rpm
